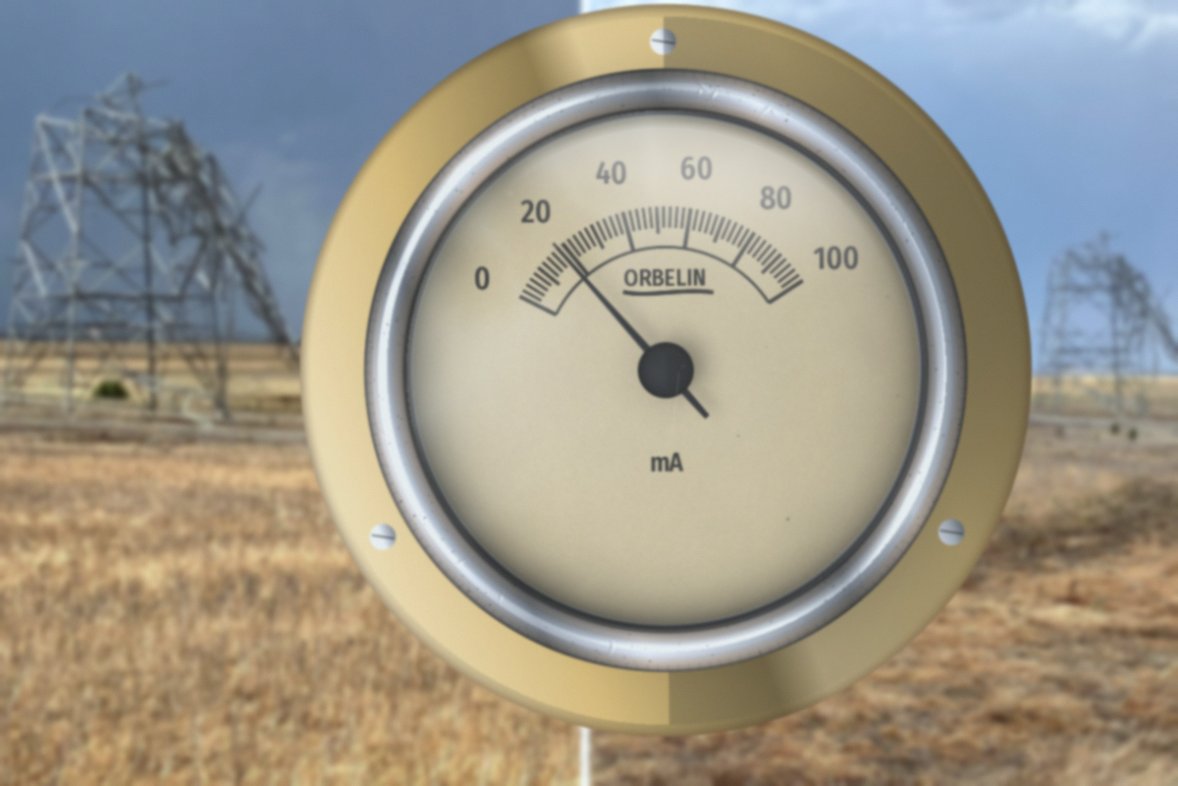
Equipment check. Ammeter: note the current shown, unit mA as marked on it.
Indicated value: 18 mA
